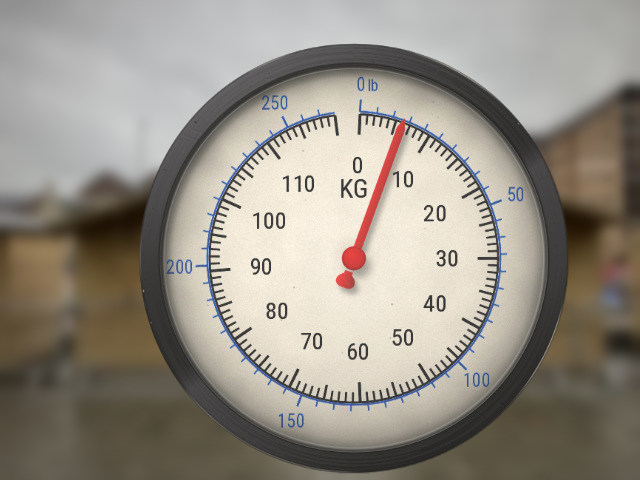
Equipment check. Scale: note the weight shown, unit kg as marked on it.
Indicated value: 6 kg
